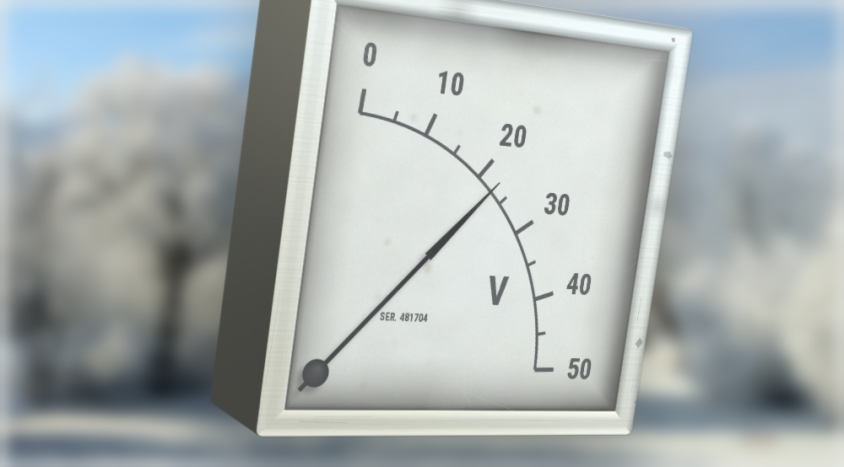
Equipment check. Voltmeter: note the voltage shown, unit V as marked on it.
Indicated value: 22.5 V
